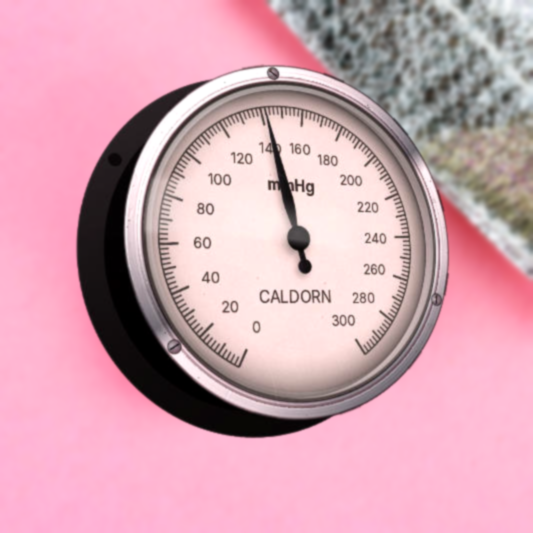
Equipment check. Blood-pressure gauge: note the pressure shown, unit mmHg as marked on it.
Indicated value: 140 mmHg
